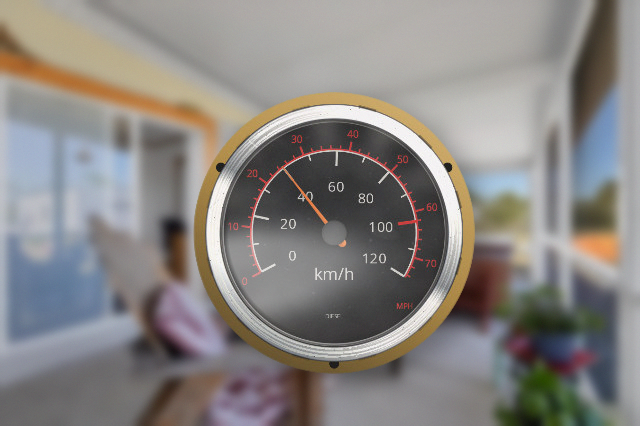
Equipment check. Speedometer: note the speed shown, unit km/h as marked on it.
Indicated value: 40 km/h
